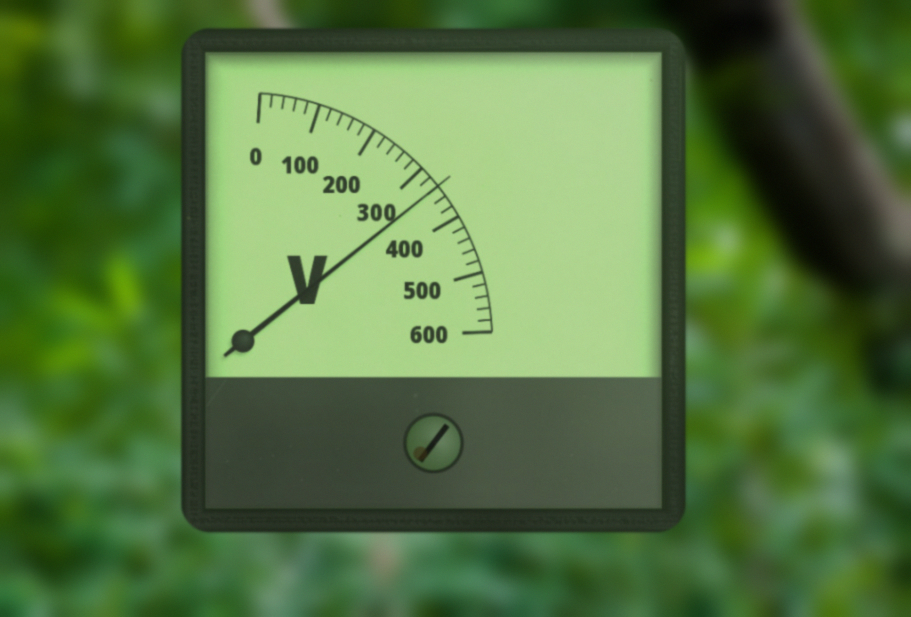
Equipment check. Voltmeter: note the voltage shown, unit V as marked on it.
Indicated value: 340 V
